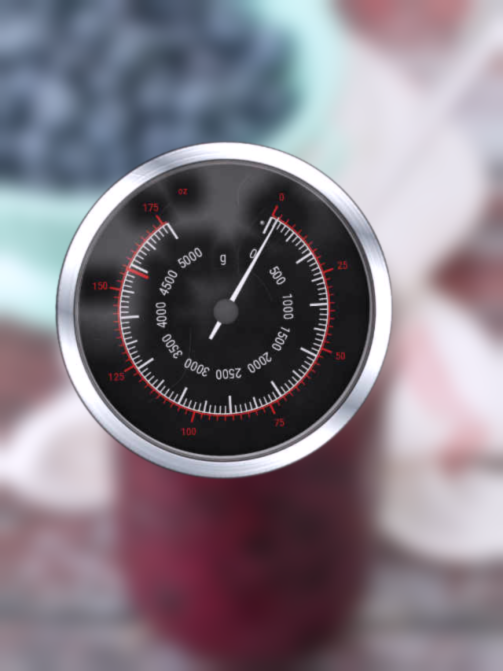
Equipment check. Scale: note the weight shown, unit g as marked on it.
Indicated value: 50 g
